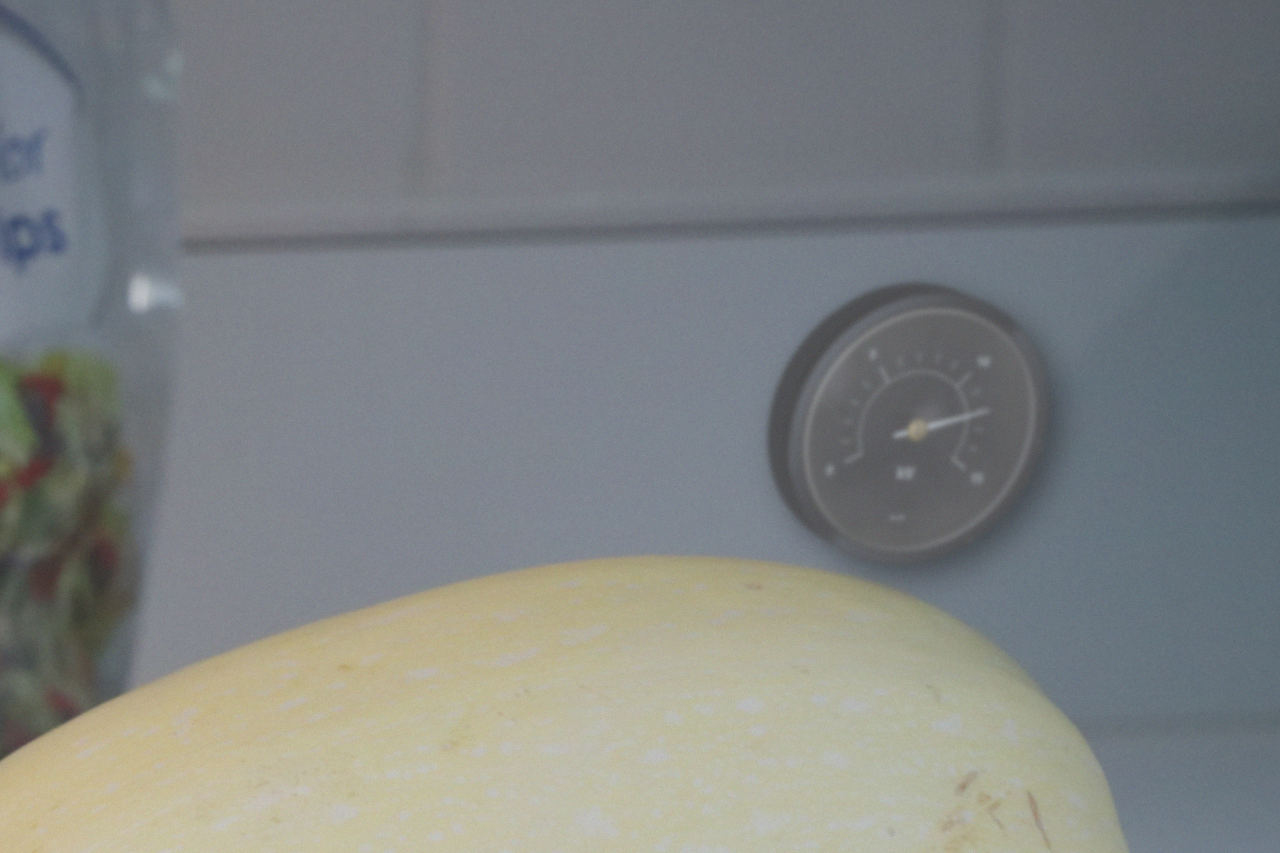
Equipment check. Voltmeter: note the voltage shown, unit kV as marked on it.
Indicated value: 12 kV
